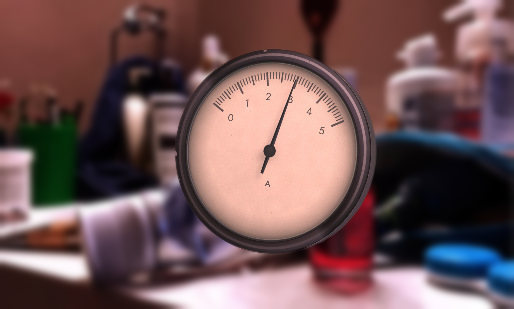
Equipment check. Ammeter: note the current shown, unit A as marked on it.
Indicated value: 3 A
